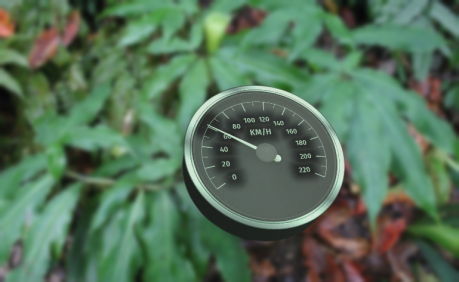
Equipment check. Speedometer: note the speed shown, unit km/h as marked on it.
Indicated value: 60 km/h
